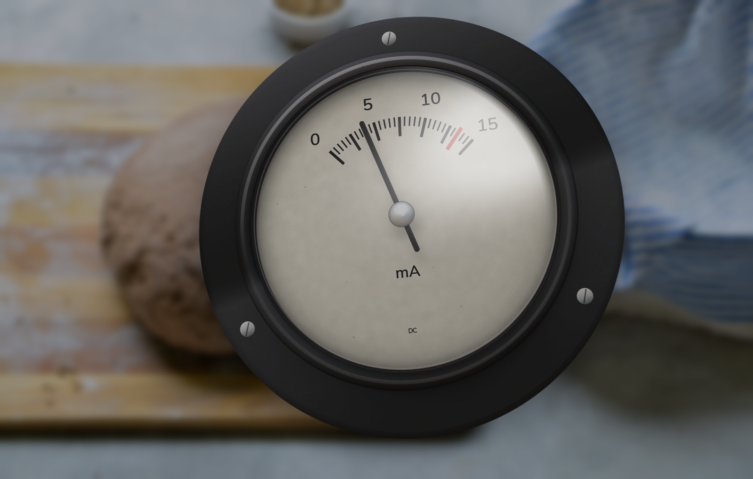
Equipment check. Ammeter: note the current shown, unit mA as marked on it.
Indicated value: 4 mA
